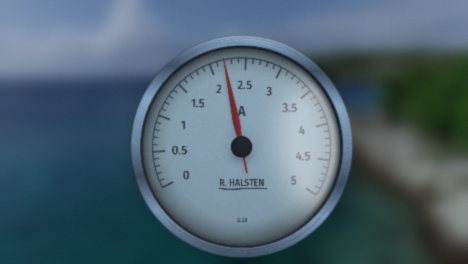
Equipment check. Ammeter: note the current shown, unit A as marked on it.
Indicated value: 2.2 A
